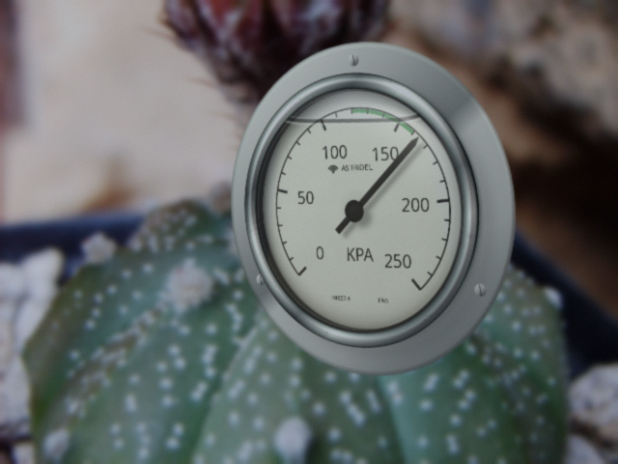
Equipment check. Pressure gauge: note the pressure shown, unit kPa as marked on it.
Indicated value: 165 kPa
